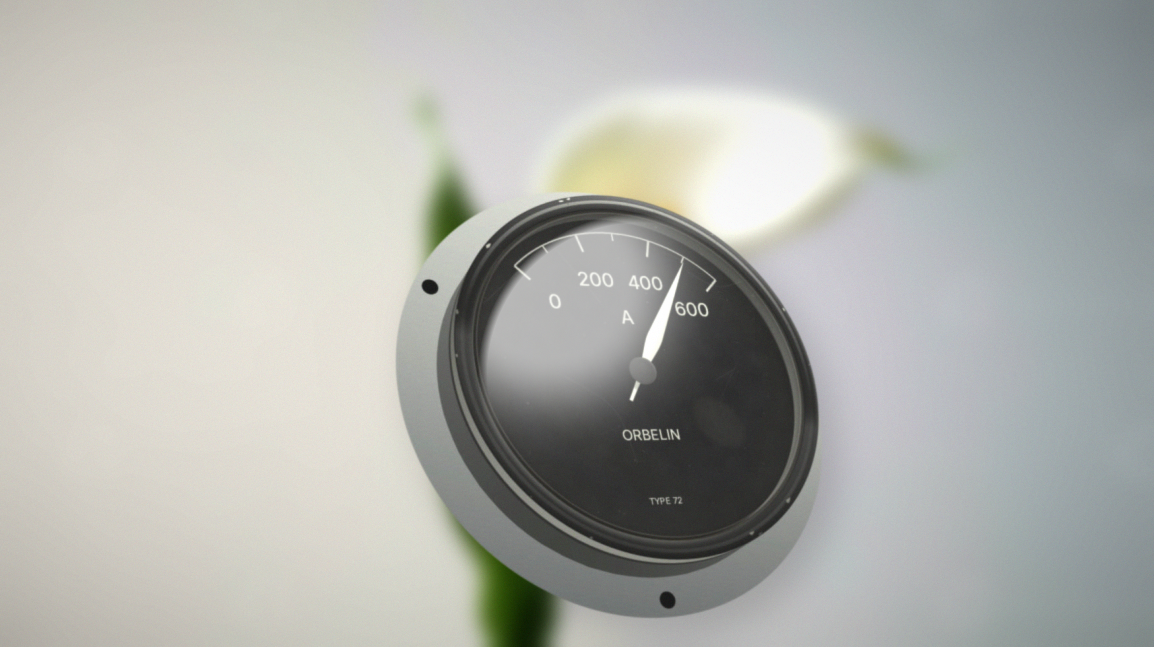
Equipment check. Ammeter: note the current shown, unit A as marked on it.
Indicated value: 500 A
